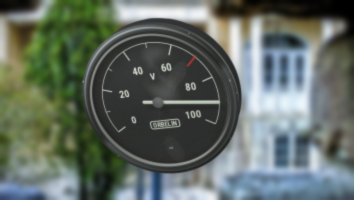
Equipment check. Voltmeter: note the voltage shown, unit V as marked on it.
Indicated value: 90 V
